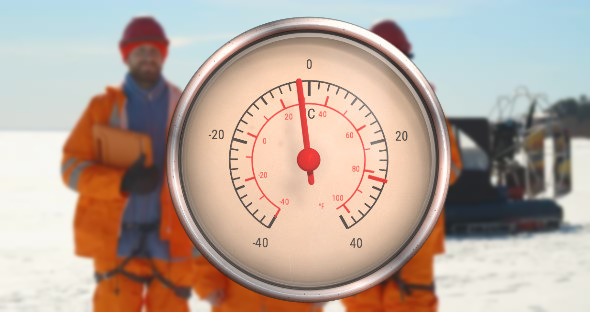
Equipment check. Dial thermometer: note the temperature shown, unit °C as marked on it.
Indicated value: -2 °C
